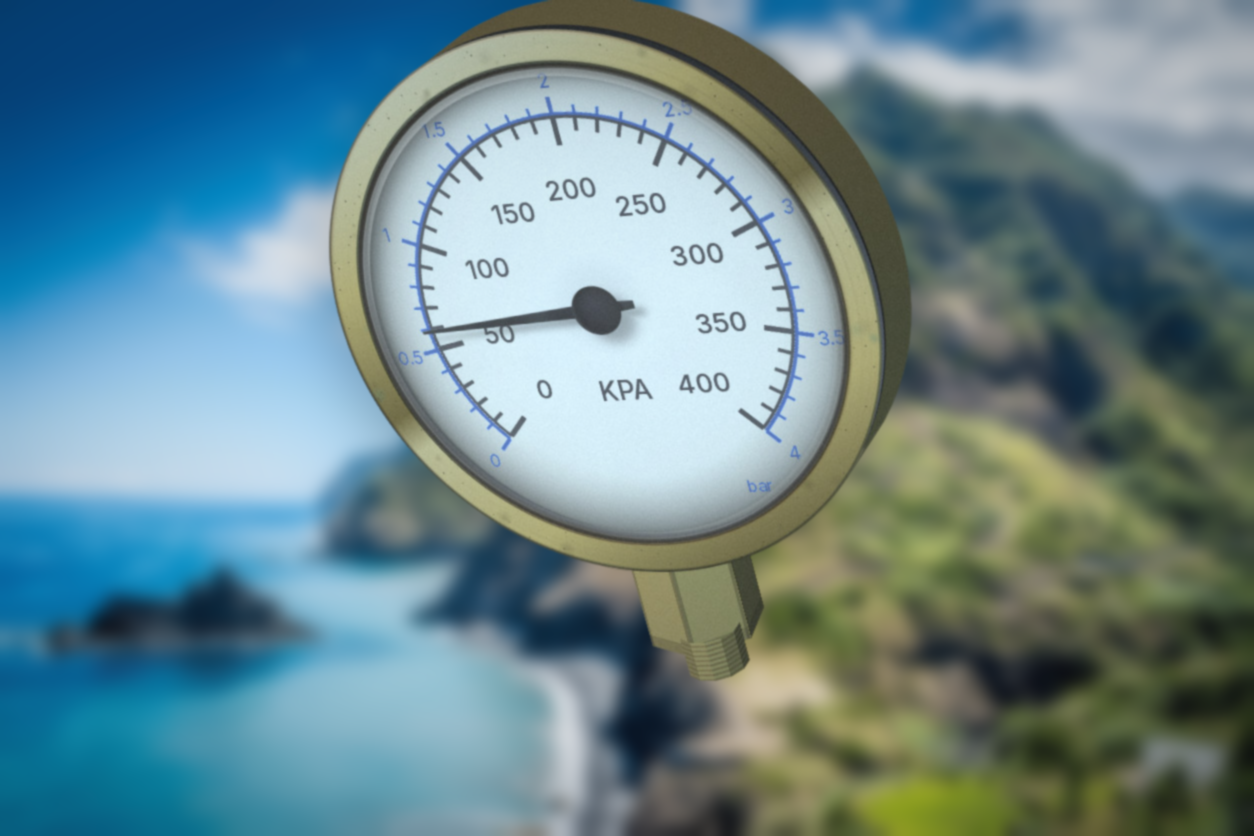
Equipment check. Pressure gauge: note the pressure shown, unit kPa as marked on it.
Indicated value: 60 kPa
